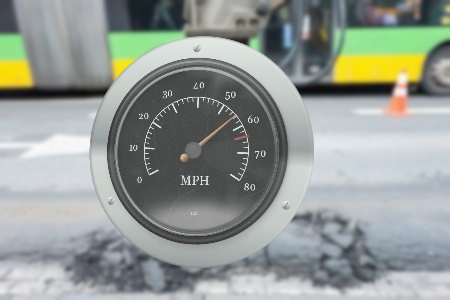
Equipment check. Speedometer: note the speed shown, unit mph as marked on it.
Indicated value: 56 mph
